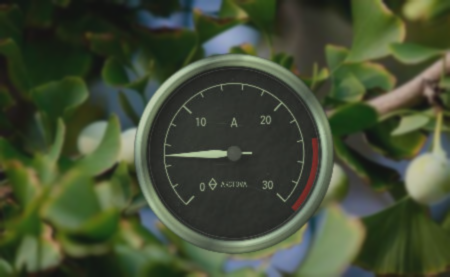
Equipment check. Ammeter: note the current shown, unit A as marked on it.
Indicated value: 5 A
